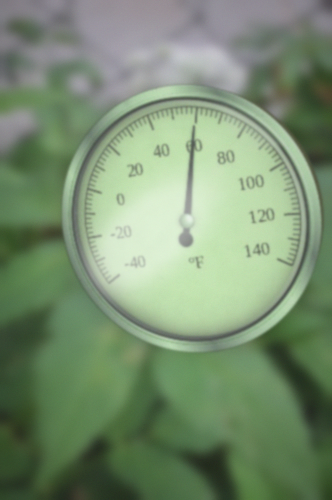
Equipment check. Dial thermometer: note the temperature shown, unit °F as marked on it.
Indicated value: 60 °F
